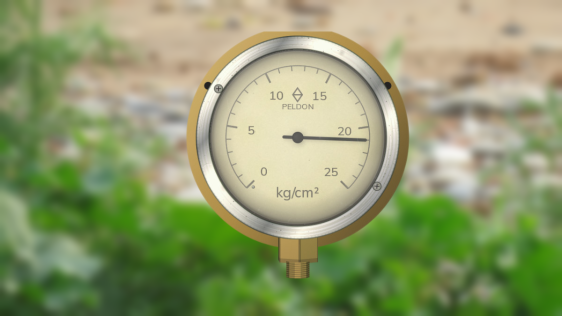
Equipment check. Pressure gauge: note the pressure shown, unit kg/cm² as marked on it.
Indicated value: 21 kg/cm²
